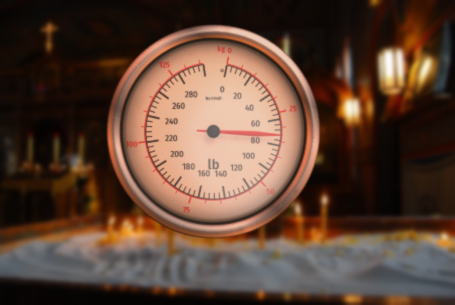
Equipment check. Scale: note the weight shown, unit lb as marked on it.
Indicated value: 72 lb
